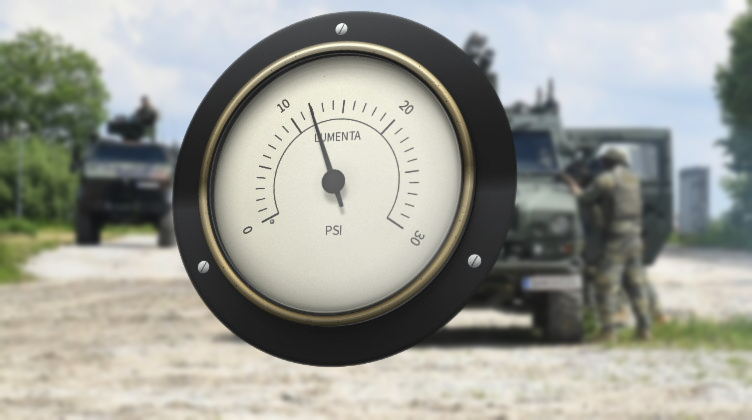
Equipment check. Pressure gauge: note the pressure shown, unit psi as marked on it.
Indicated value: 12 psi
